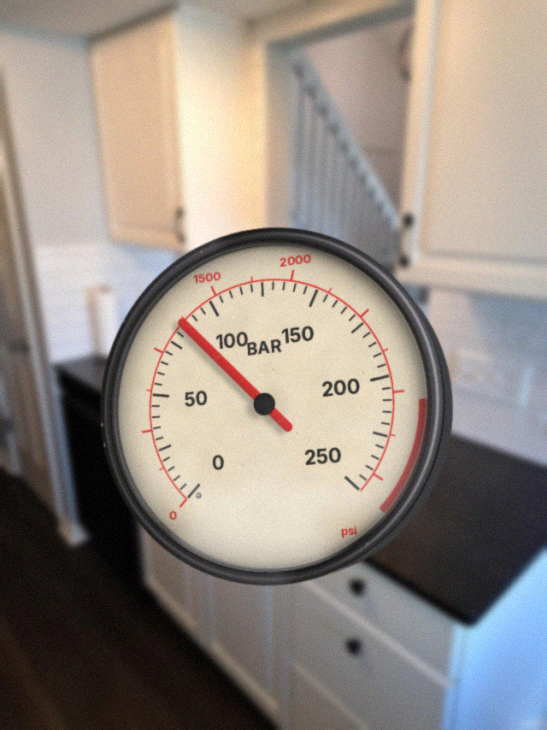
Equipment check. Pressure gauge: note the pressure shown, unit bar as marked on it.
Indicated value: 85 bar
